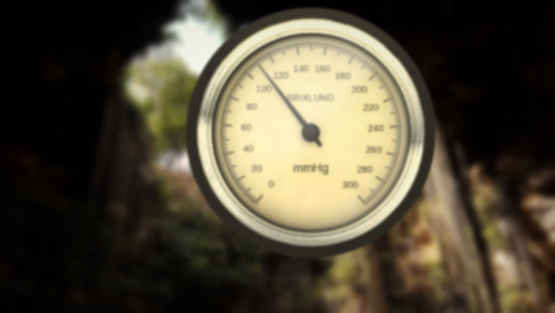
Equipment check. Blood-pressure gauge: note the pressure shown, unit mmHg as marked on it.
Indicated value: 110 mmHg
